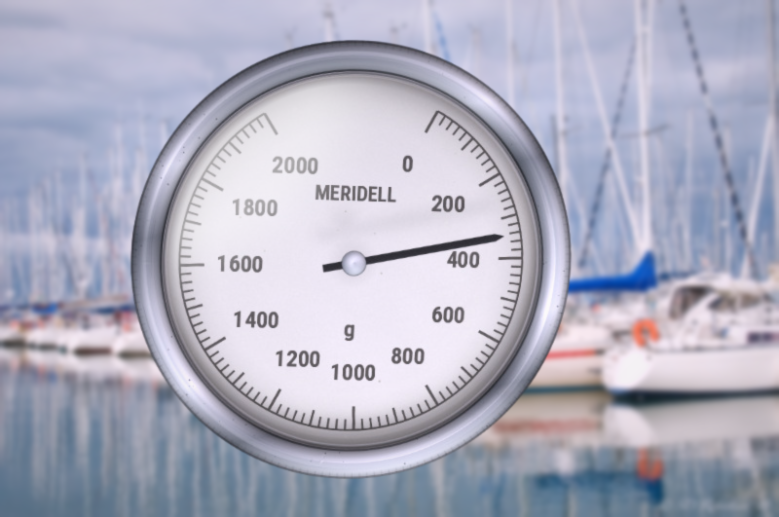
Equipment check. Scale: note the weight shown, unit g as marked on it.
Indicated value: 340 g
